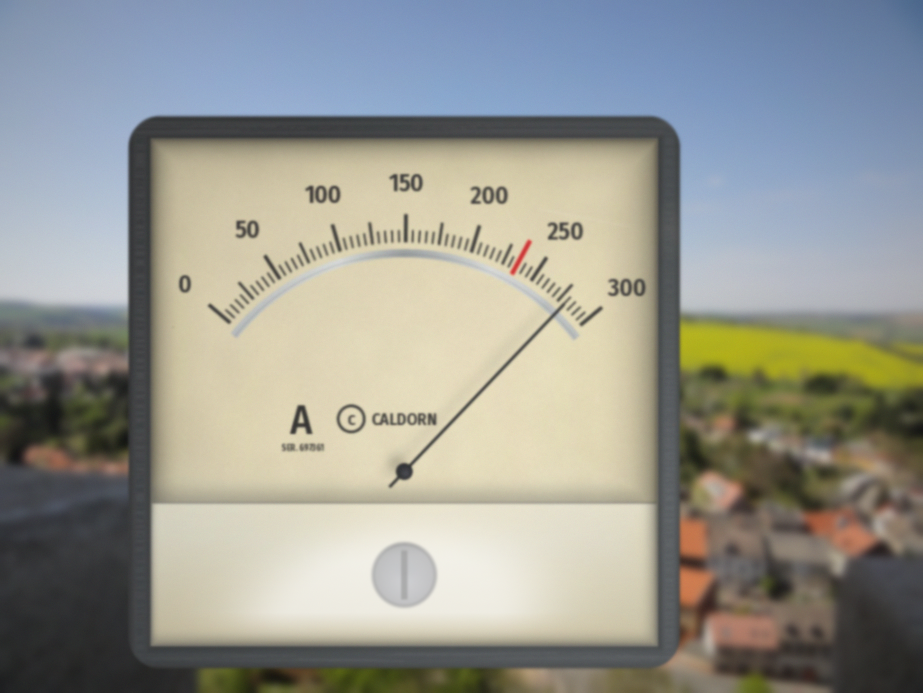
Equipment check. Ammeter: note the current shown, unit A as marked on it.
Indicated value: 280 A
